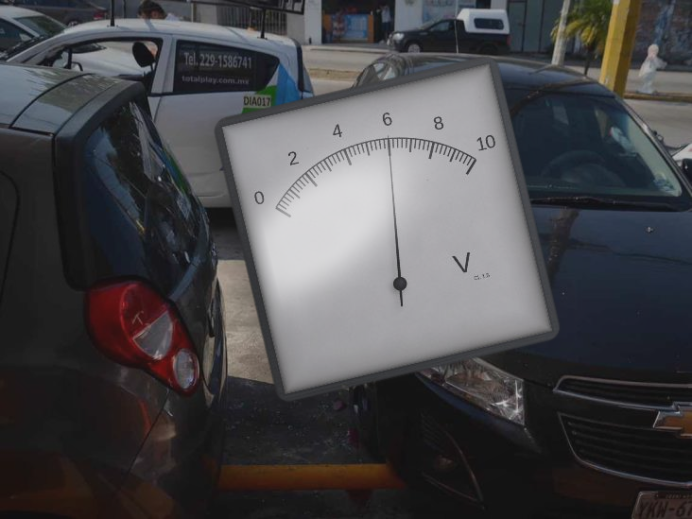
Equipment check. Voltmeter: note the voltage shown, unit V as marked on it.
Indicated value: 6 V
